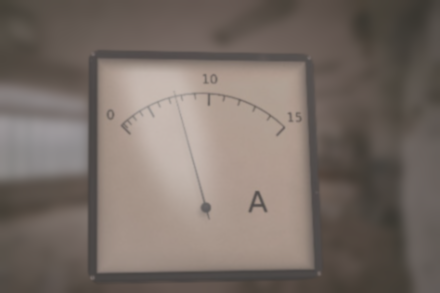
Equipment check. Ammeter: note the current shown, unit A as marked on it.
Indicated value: 7.5 A
